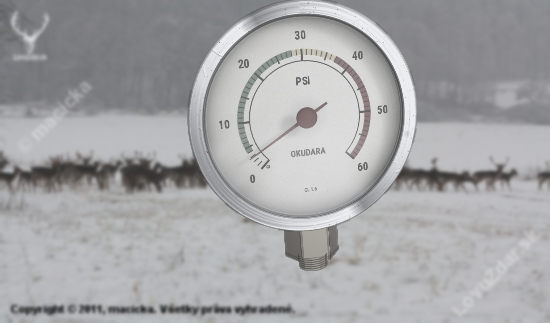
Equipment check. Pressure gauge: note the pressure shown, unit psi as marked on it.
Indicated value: 3 psi
